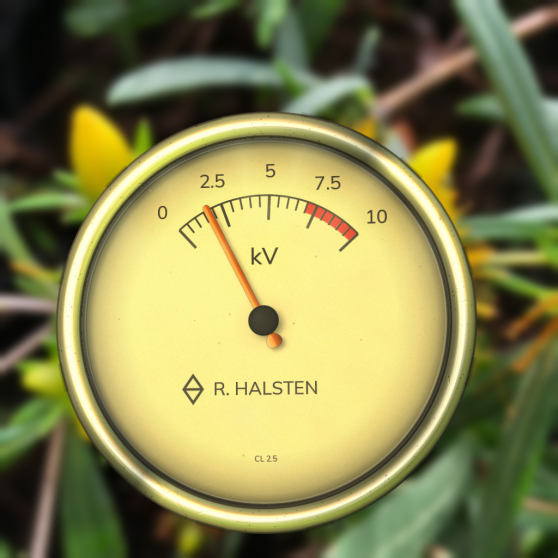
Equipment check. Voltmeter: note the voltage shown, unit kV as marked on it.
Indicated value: 1.75 kV
